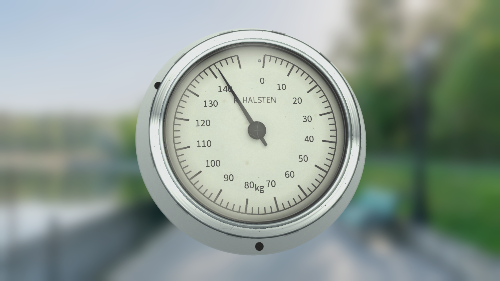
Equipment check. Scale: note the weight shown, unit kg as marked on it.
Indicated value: 142 kg
